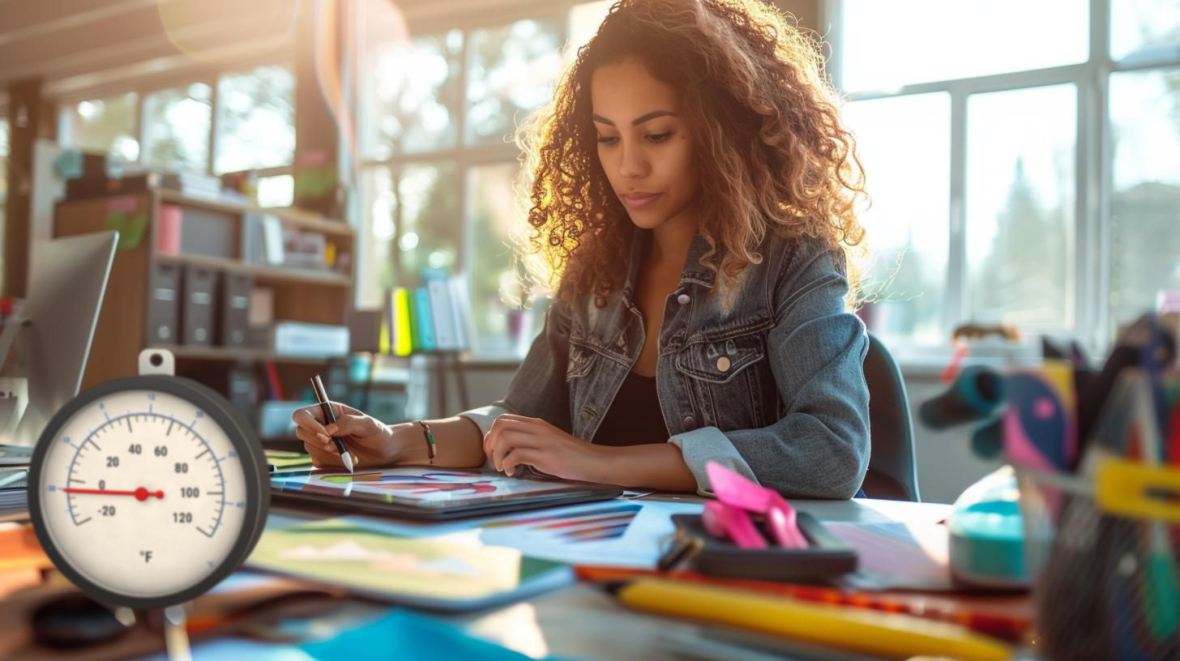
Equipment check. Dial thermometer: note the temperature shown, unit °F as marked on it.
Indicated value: -4 °F
